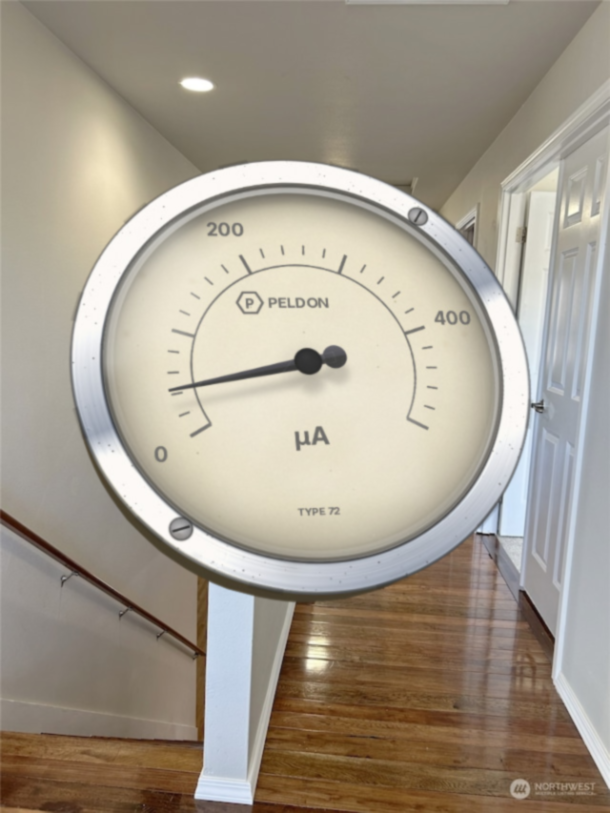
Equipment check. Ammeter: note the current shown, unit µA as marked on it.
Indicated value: 40 µA
